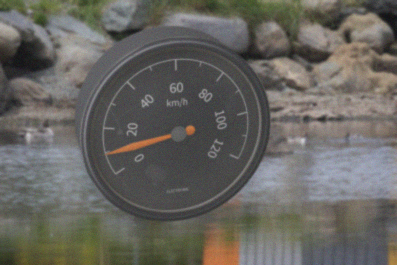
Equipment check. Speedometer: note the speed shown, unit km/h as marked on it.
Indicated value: 10 km/h
